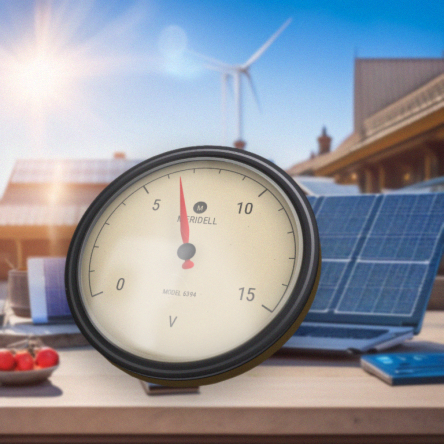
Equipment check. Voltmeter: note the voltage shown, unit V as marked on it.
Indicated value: 6.5 V
